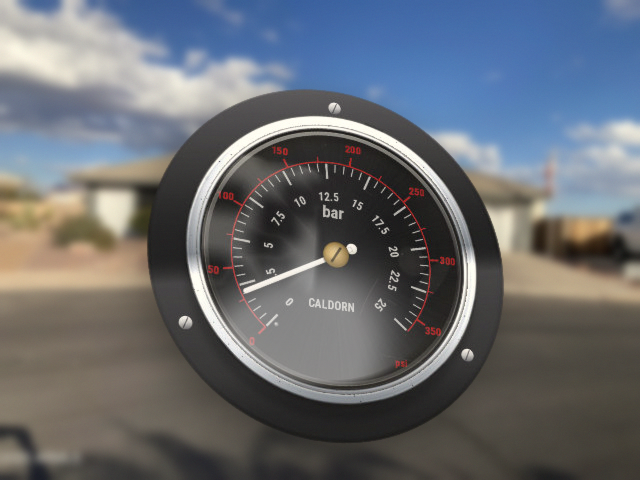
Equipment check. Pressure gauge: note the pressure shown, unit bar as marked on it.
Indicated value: 2 bar
